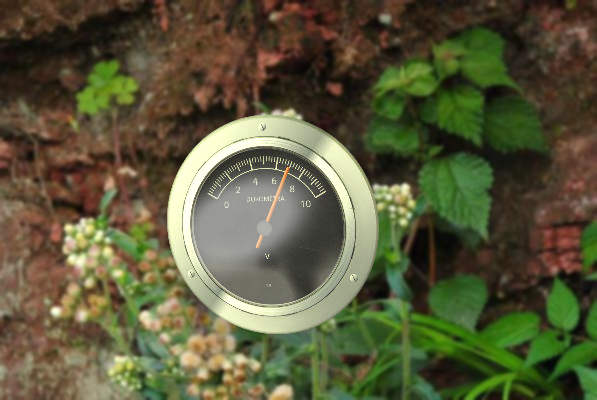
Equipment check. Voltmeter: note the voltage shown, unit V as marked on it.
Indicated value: 7 V
